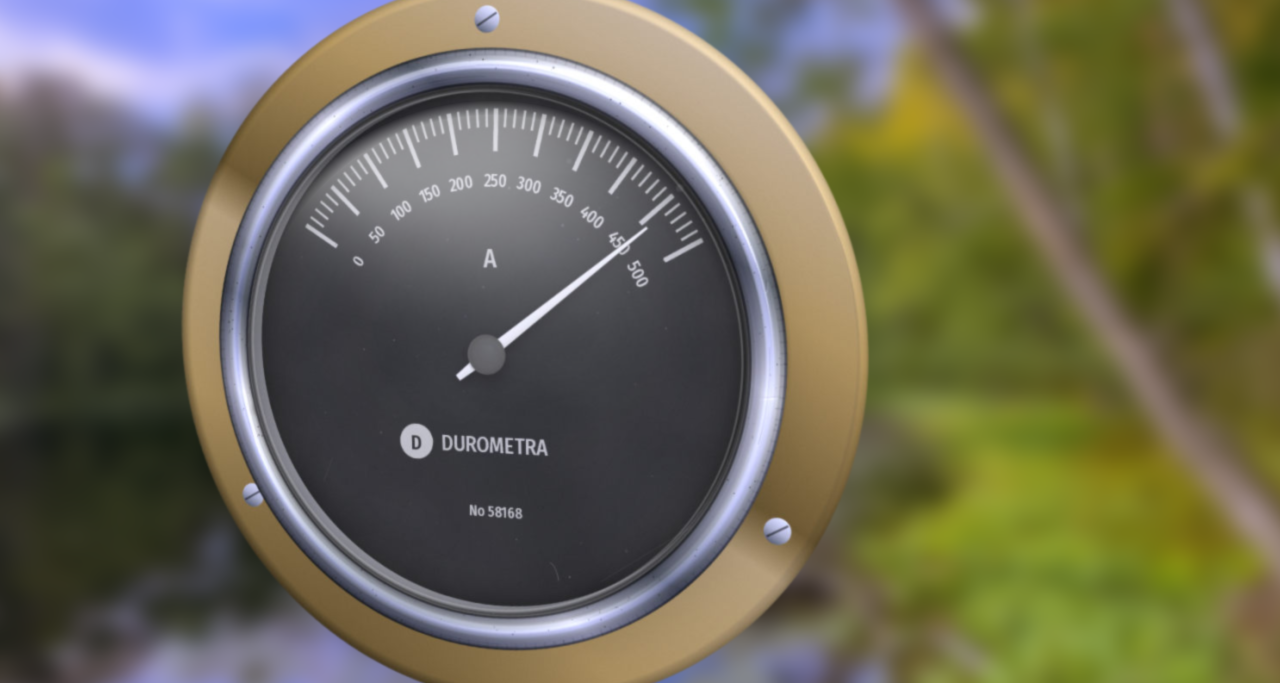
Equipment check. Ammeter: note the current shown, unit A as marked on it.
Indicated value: 460 A
